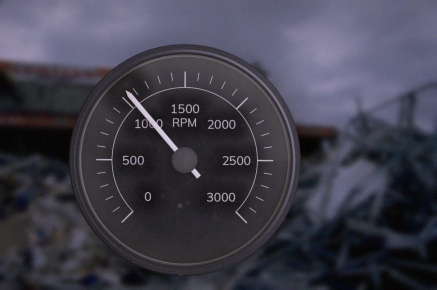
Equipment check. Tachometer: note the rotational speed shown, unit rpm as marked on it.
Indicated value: 1050 rpm
